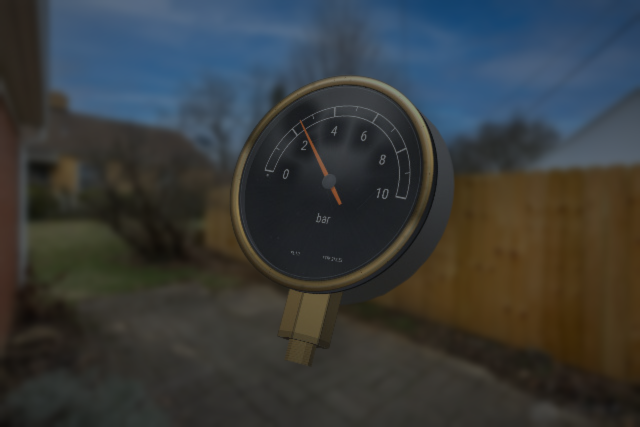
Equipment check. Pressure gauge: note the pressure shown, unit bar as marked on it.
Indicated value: 2.5 bar
